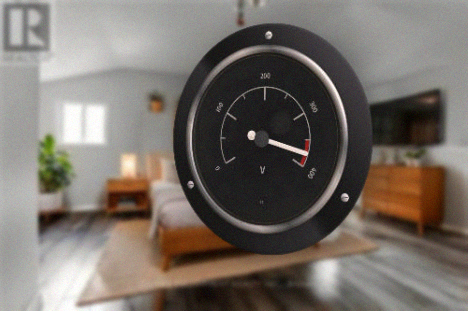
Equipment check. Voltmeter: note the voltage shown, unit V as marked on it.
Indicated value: 375 V
